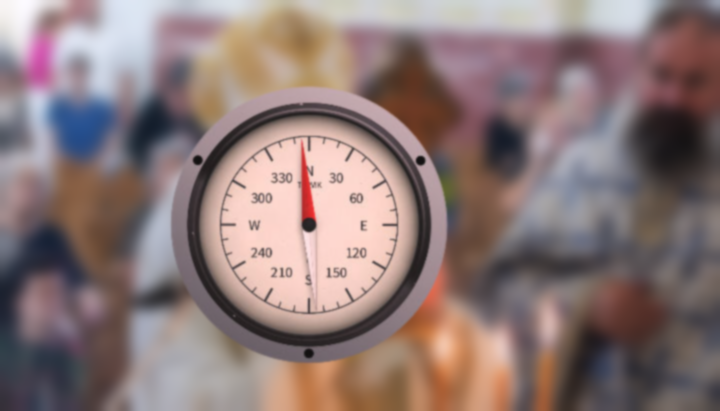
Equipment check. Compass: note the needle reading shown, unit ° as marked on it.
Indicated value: 355 °
